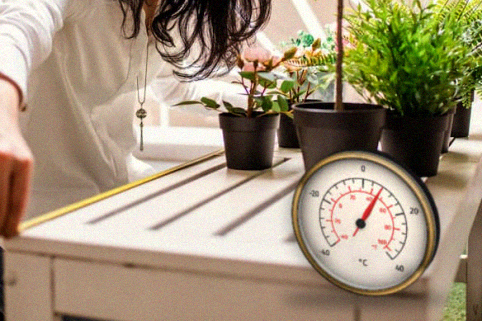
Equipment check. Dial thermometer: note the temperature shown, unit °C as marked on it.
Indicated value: 8 °C
